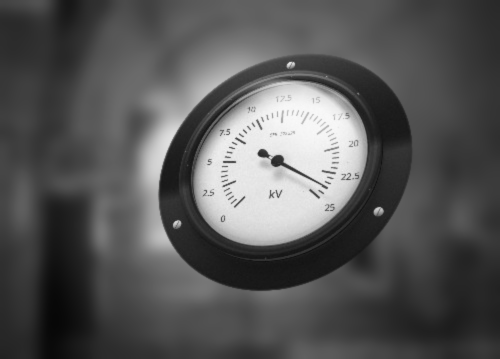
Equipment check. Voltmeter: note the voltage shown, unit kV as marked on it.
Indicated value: 24 kV
